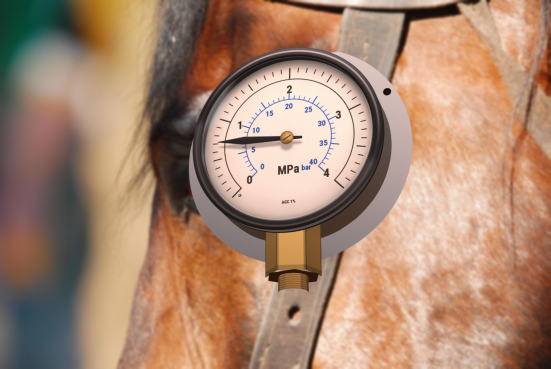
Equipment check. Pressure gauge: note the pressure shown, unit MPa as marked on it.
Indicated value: 0.7 MPa
